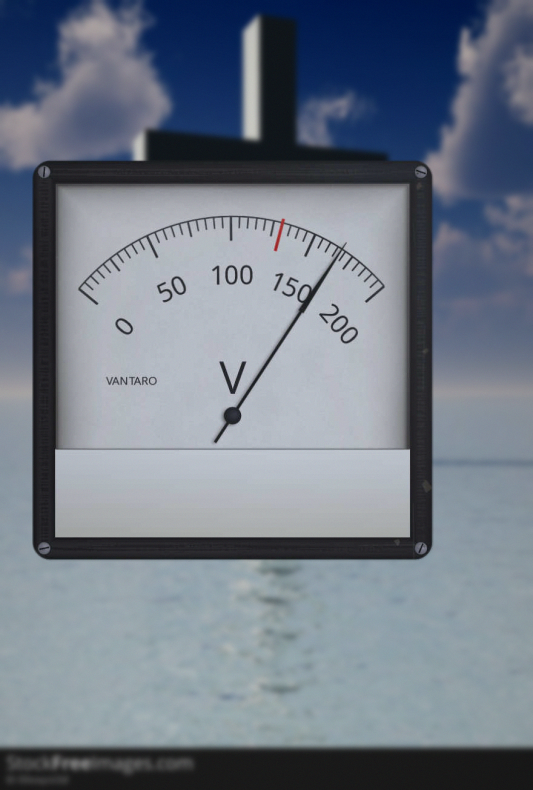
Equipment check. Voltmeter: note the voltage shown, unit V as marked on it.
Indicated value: 167.5 V
